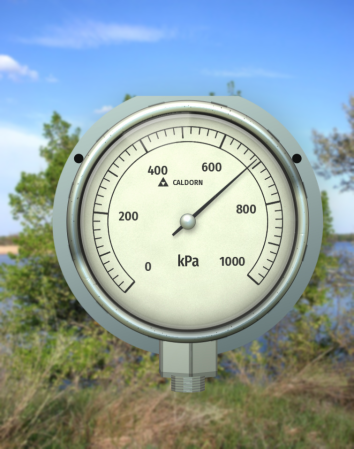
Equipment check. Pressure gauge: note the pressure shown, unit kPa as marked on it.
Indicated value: 690 kPa
